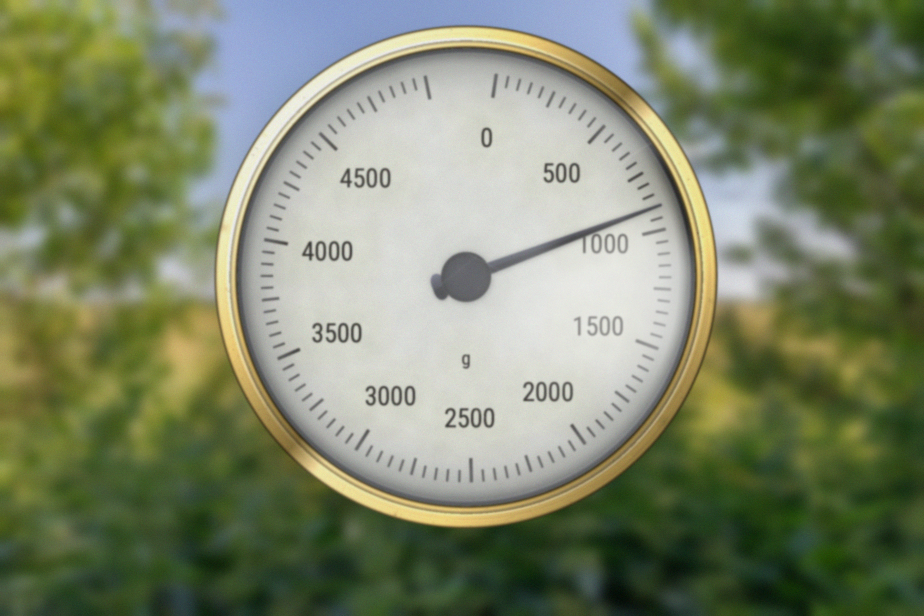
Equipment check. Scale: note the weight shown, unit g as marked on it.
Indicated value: 900 g
